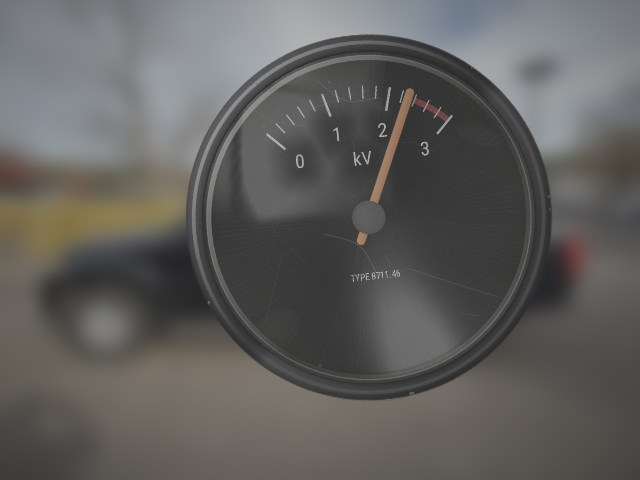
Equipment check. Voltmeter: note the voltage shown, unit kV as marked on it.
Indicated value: 2.3 kV
